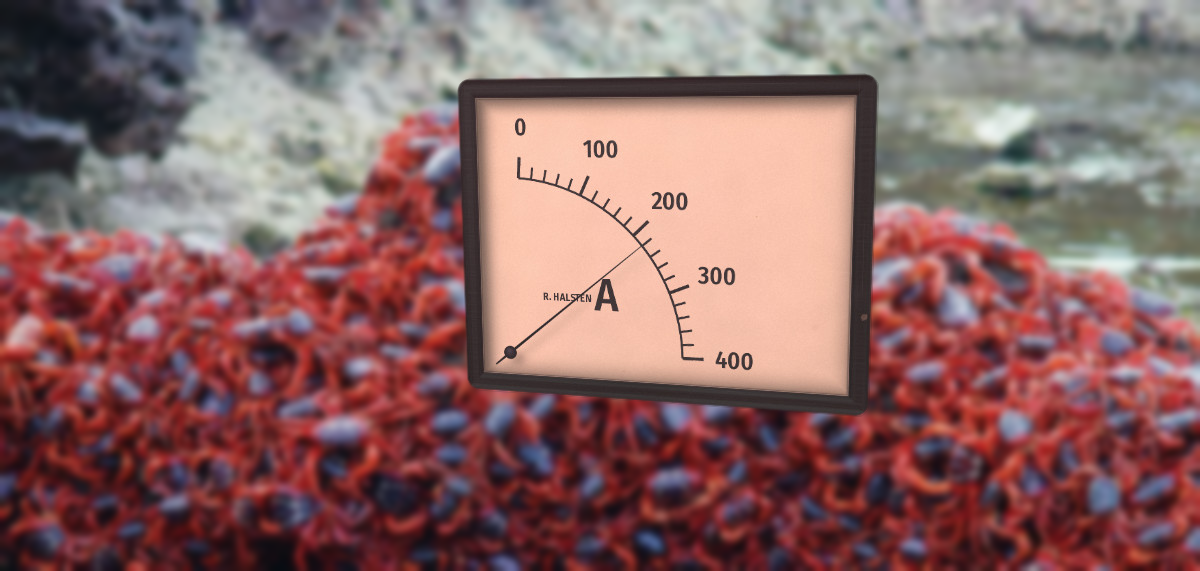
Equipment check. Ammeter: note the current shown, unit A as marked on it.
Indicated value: 220 A
